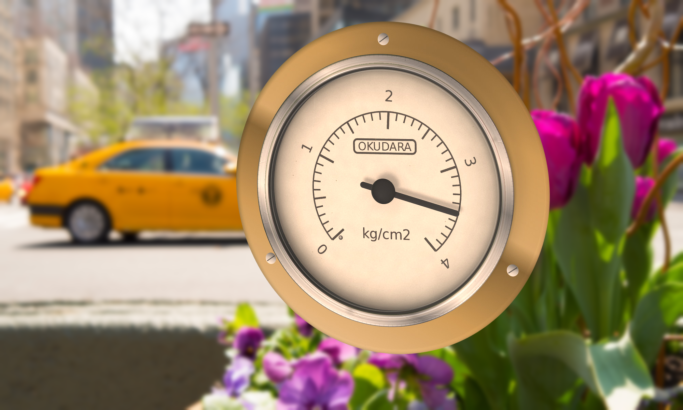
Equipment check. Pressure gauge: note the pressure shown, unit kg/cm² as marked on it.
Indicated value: 3.5 kg/cm²
